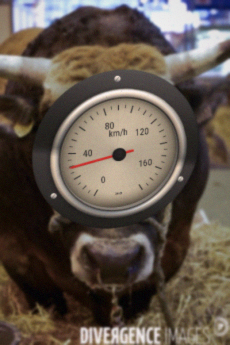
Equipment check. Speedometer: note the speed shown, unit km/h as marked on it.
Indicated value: 30 km/h
